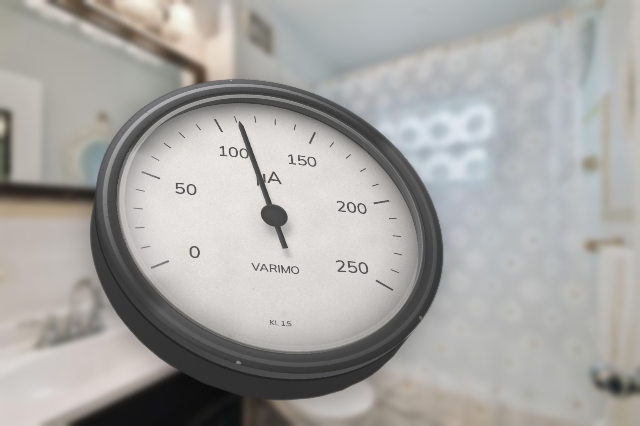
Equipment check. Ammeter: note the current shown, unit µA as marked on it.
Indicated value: 110 µA
